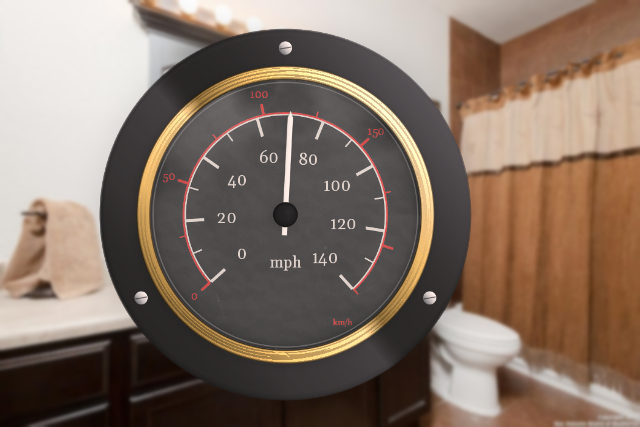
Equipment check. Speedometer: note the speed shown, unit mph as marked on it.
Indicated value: 70 mph
